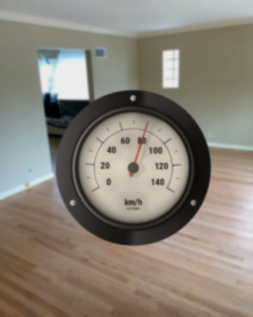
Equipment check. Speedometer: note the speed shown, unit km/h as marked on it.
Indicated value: 80 km/h
